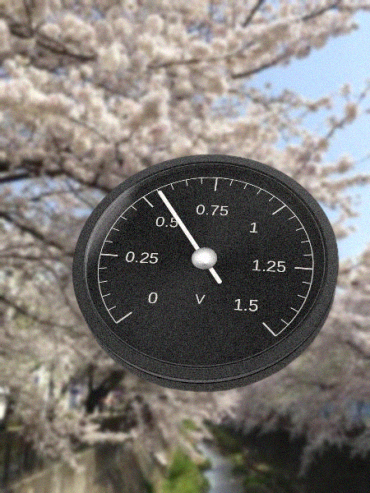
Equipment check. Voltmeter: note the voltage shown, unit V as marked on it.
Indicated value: 0.55 V
